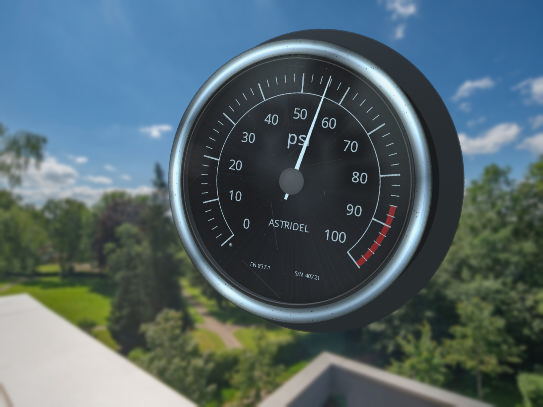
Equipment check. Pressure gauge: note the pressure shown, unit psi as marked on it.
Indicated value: 56 psi
